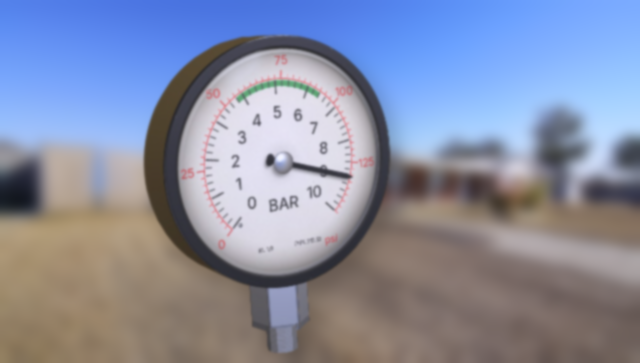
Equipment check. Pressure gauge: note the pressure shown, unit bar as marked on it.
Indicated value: 9 bar
